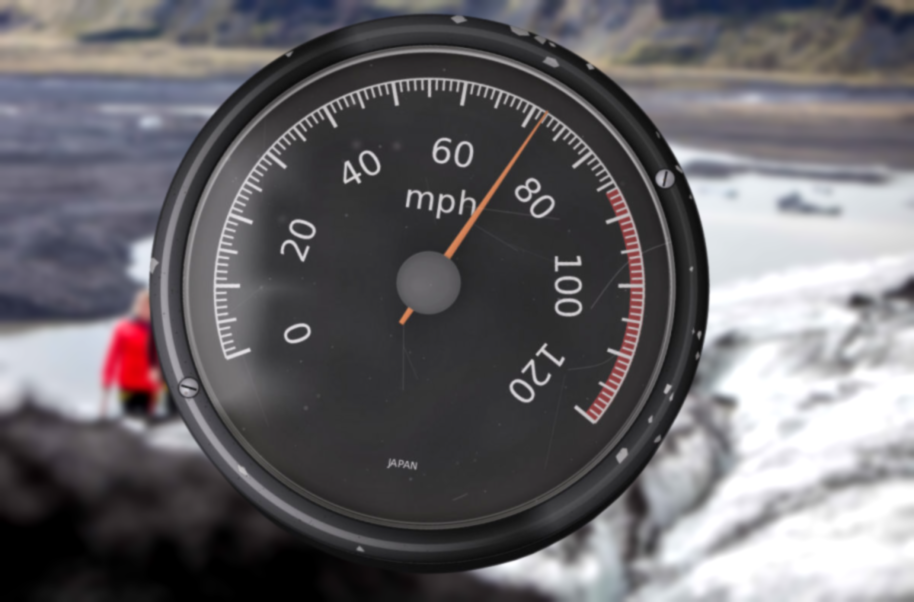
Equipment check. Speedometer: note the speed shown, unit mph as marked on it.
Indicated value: 72 mph
